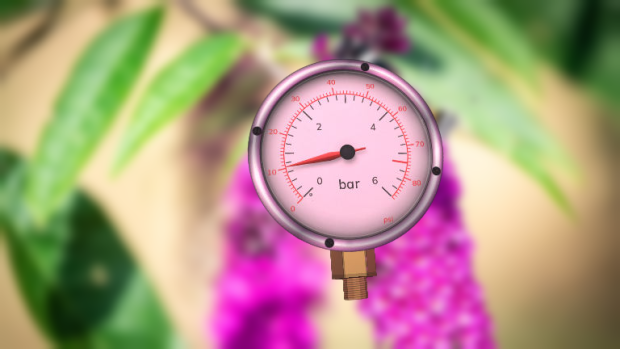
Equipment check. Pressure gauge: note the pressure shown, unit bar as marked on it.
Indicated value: 0.7 bar
